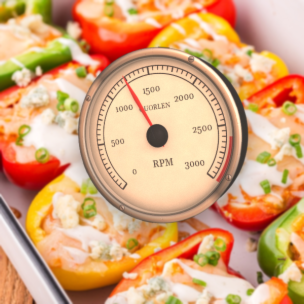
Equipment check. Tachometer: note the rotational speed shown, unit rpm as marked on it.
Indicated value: 1250 rpm
